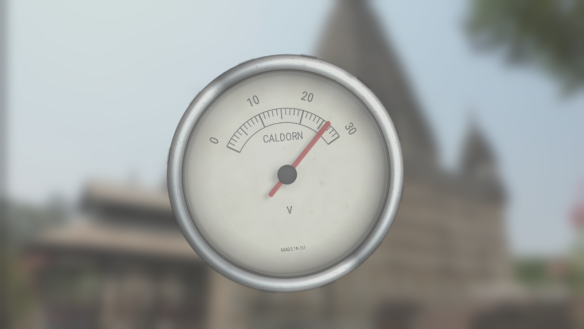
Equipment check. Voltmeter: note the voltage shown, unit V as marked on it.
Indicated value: 26 V
